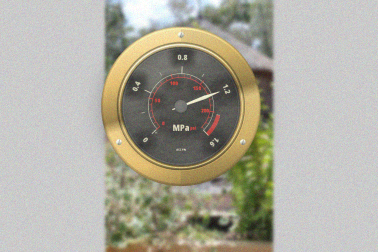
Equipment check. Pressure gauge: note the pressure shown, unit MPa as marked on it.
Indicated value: 1.2 MPa
